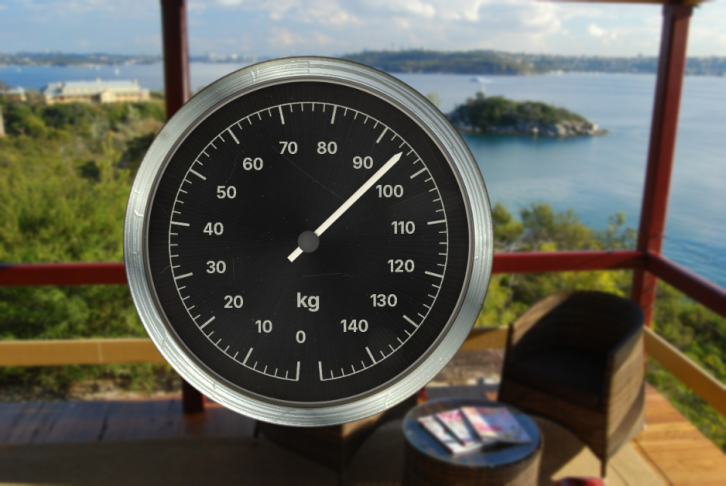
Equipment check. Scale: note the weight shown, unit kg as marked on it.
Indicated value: 95 kg
